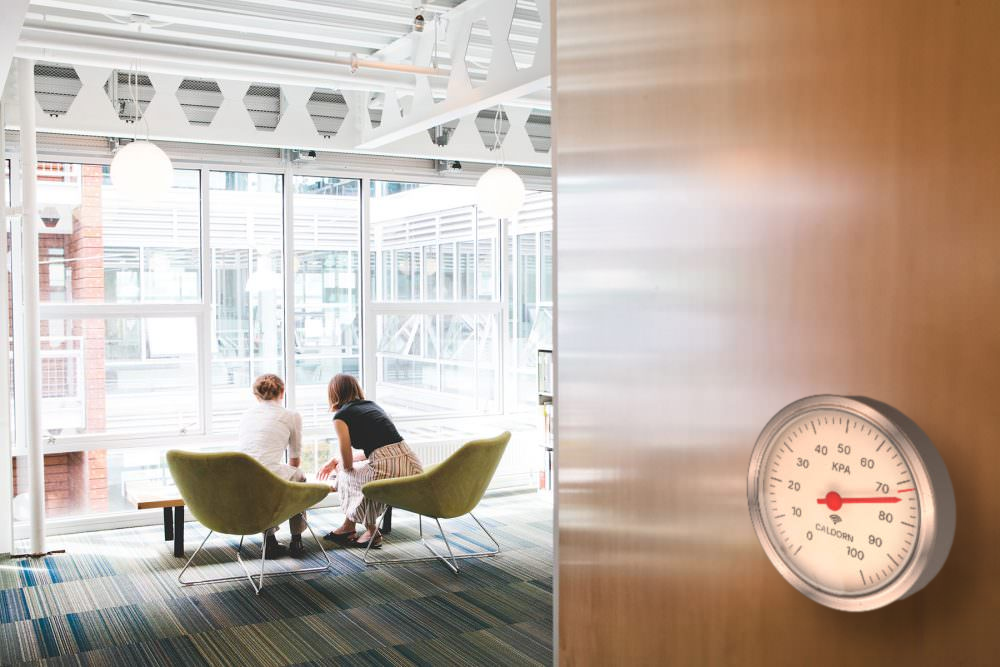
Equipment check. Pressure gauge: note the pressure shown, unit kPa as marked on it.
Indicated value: 74 kPa
